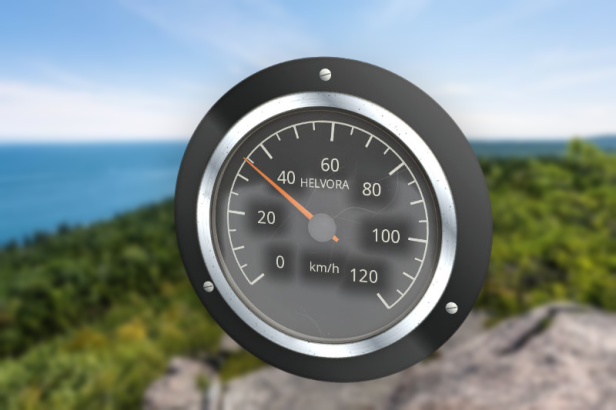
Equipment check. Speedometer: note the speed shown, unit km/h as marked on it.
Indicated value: 35 km/h
